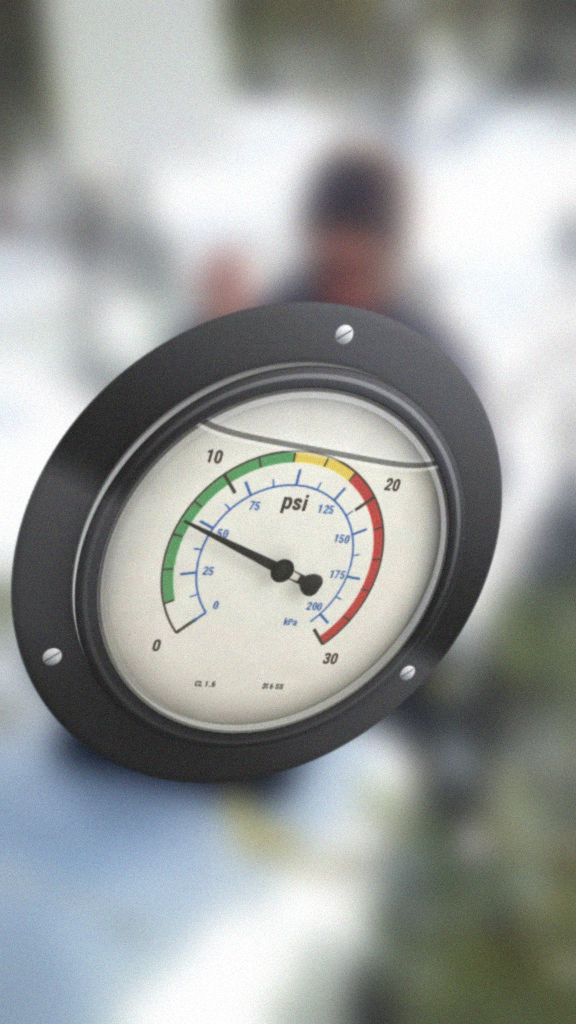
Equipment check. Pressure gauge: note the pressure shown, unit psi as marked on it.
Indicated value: 7 psi
